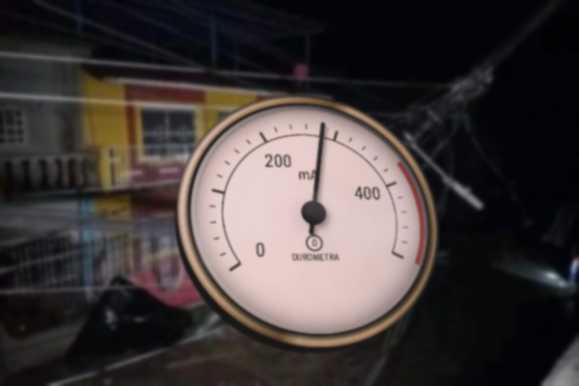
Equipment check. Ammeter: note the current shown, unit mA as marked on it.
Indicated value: 280 mA
